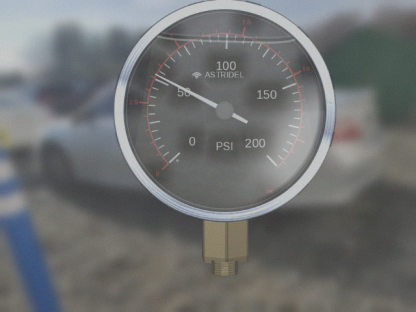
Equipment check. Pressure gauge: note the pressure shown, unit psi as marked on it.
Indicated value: 52.5 psi
